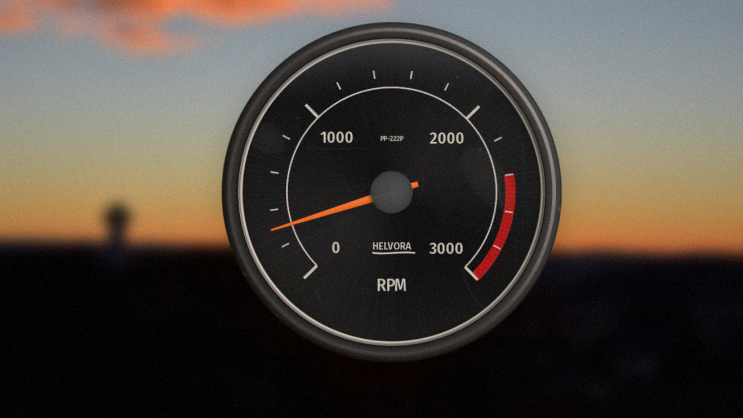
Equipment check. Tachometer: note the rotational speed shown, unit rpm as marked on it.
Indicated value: 300 rpm
